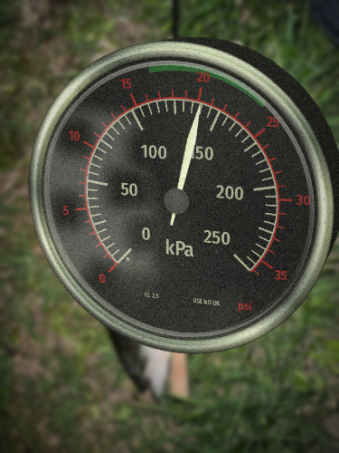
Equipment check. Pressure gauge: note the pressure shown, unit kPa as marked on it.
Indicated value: 140 kPa
